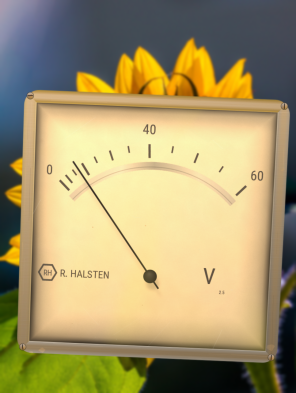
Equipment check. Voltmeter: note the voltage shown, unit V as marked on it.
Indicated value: 17.5 V
